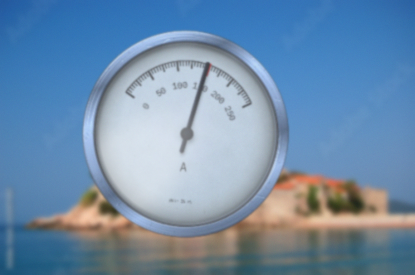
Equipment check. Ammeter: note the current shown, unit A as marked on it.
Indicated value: 150 A
